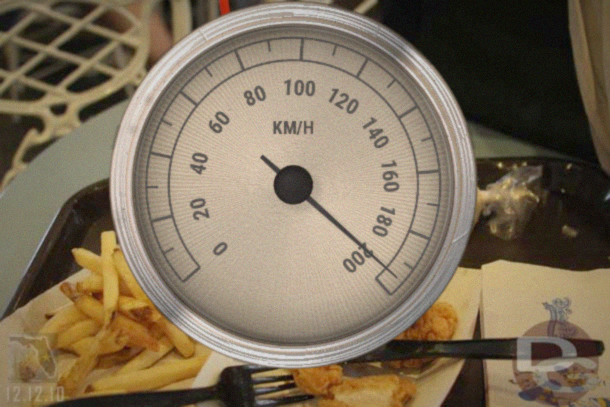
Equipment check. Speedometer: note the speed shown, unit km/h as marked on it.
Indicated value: 195 km/h
